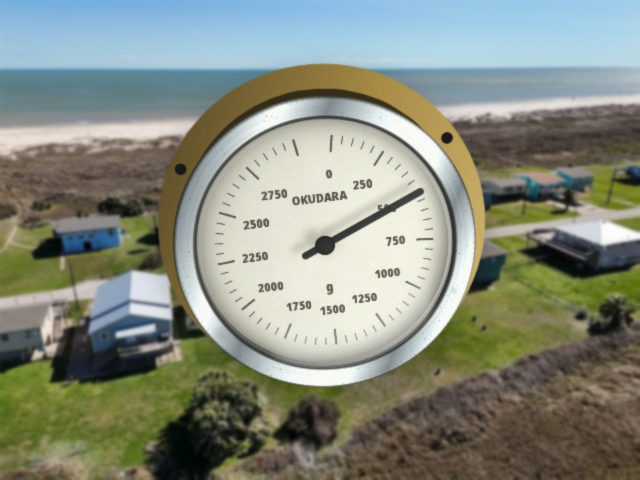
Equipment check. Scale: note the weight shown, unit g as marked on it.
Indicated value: 500 g
